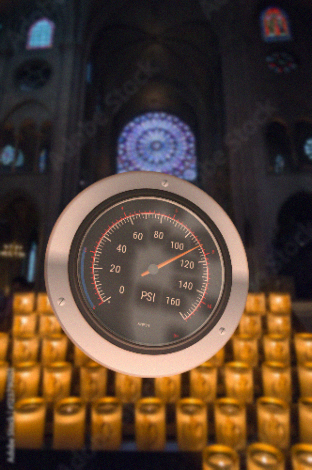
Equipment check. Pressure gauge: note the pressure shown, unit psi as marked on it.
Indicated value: 110 psi
